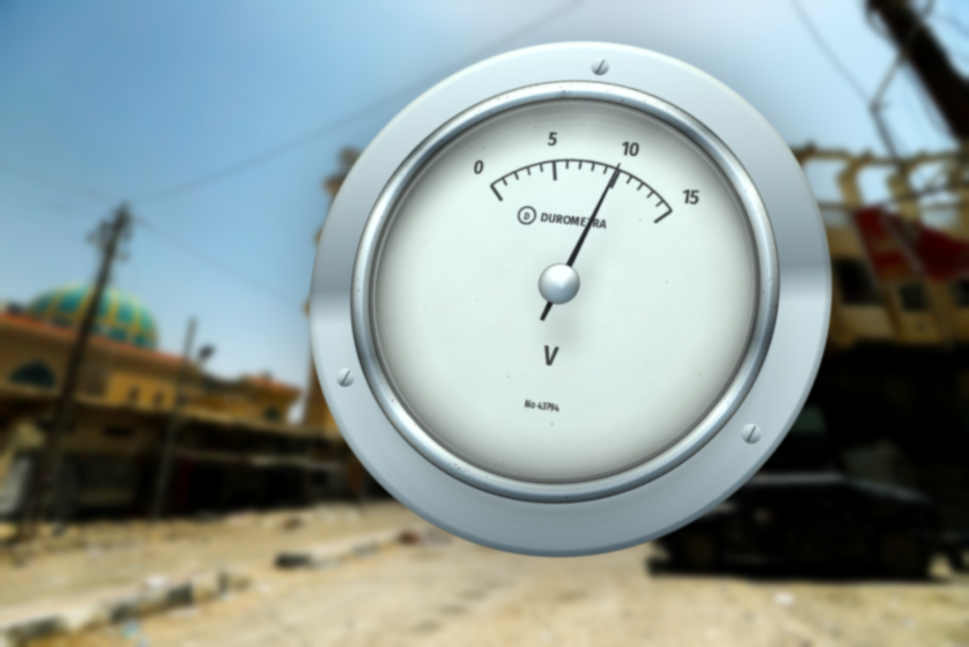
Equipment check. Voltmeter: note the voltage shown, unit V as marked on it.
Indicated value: 10 V
